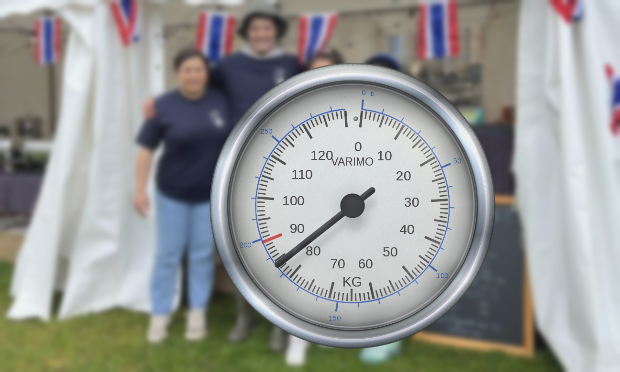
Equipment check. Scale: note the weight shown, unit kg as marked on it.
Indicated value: 84 kg
